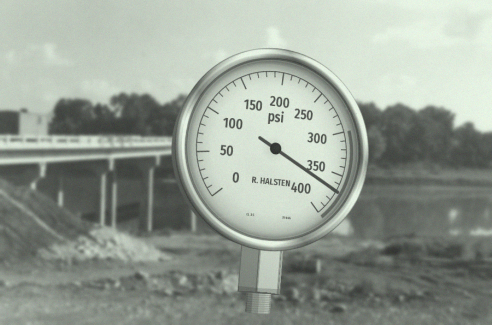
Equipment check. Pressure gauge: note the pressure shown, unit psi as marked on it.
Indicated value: 370 psi
